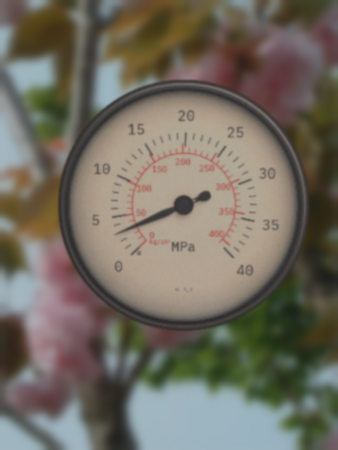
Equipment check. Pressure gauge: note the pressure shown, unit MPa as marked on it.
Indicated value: 3 MPa
